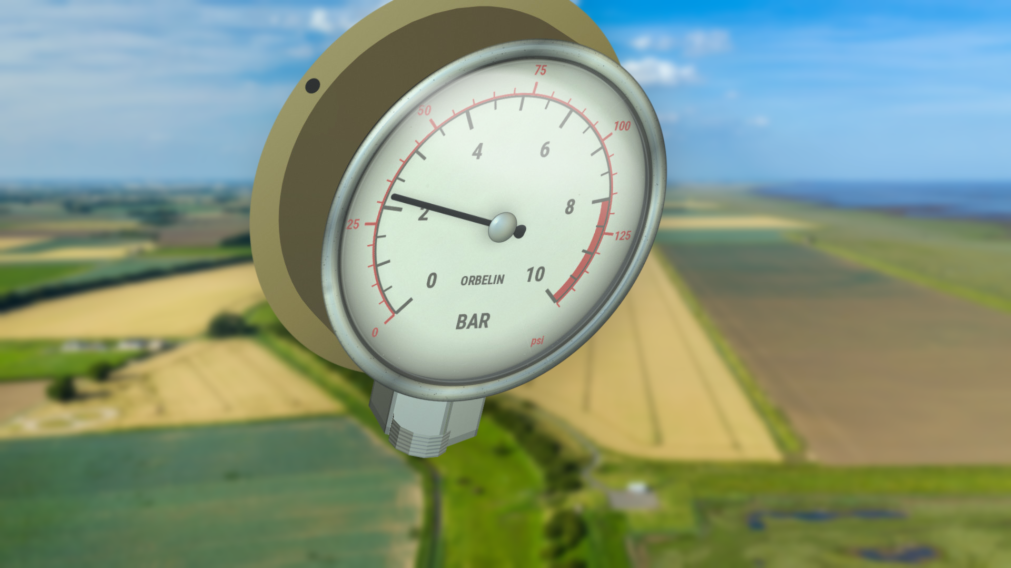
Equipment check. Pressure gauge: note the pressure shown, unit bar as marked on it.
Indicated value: 2.25 bar
